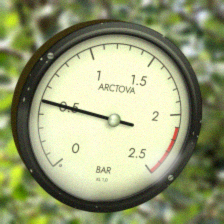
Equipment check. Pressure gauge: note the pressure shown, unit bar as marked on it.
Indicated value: 0.5 bar
